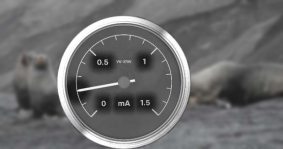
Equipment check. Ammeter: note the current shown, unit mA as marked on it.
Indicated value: 0.2 mA
